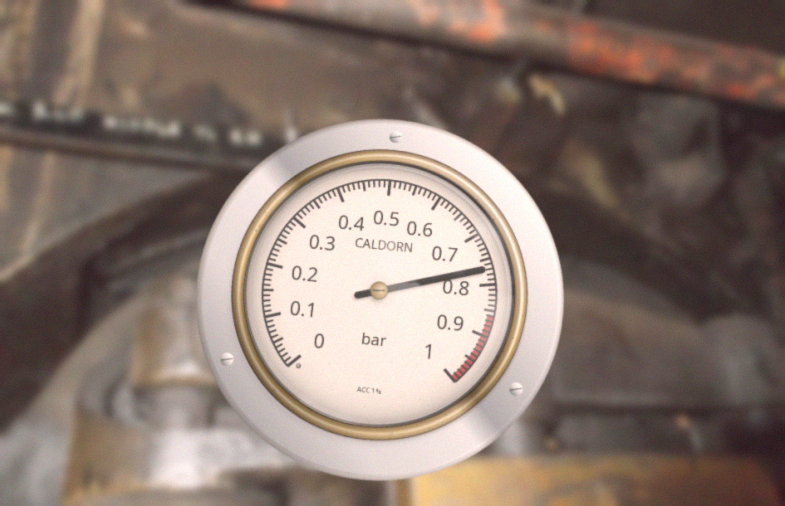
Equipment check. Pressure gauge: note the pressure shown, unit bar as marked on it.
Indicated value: 0.77 bar
